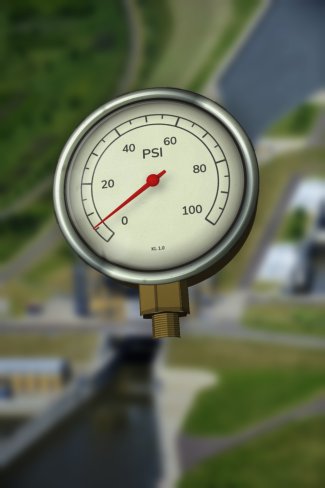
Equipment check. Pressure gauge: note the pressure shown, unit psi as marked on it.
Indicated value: 5 psi
